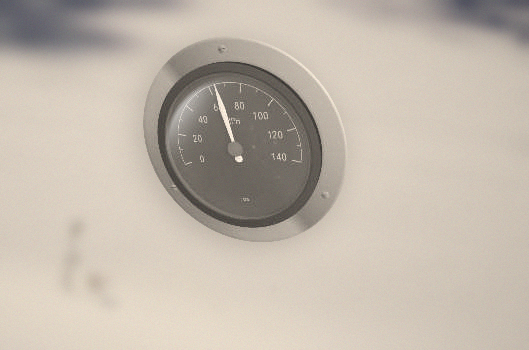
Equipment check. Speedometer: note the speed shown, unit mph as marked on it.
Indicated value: 65 mph
